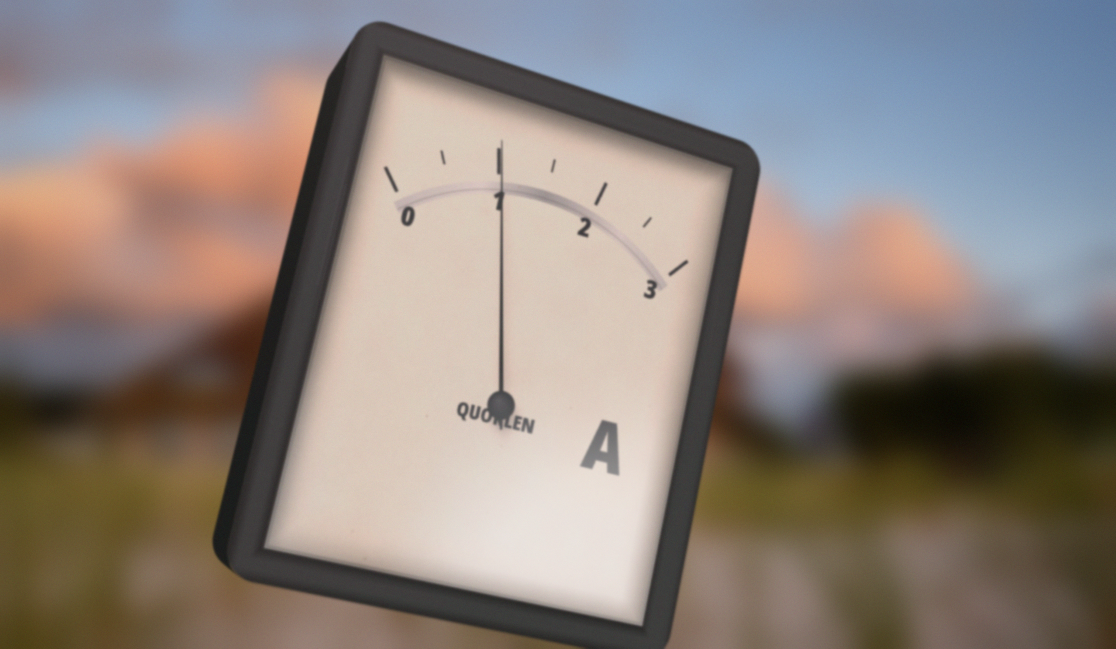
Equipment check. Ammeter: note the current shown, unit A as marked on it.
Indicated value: 1 A
